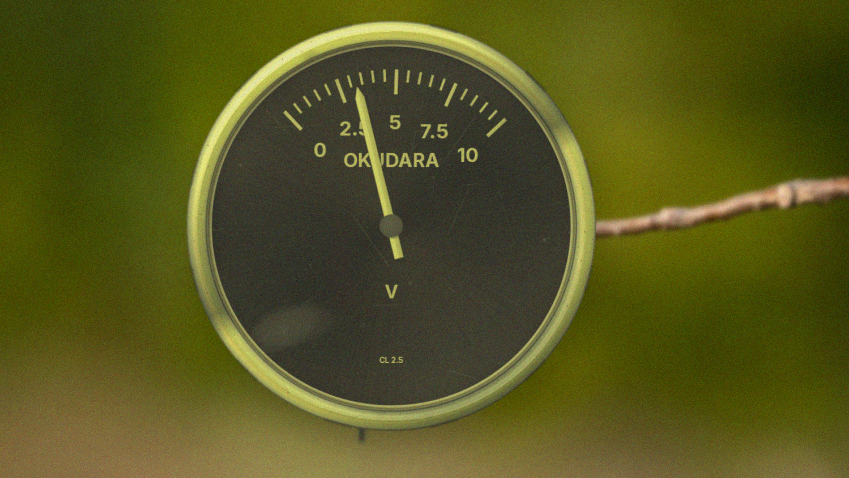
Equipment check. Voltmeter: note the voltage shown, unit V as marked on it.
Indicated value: 3.25 V
